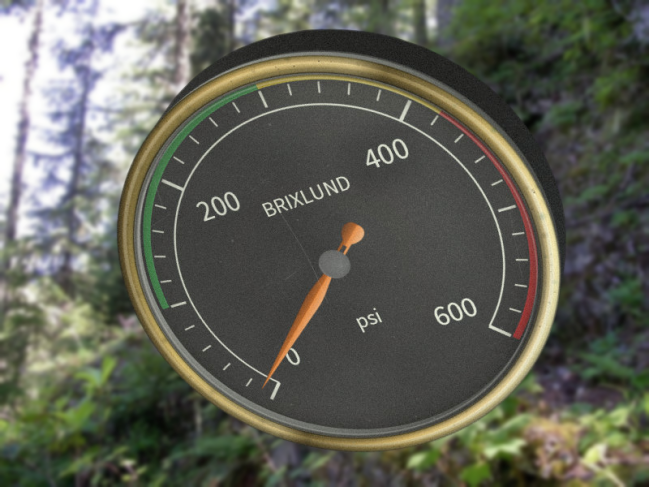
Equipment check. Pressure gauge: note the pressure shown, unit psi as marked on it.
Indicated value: 10 psi
